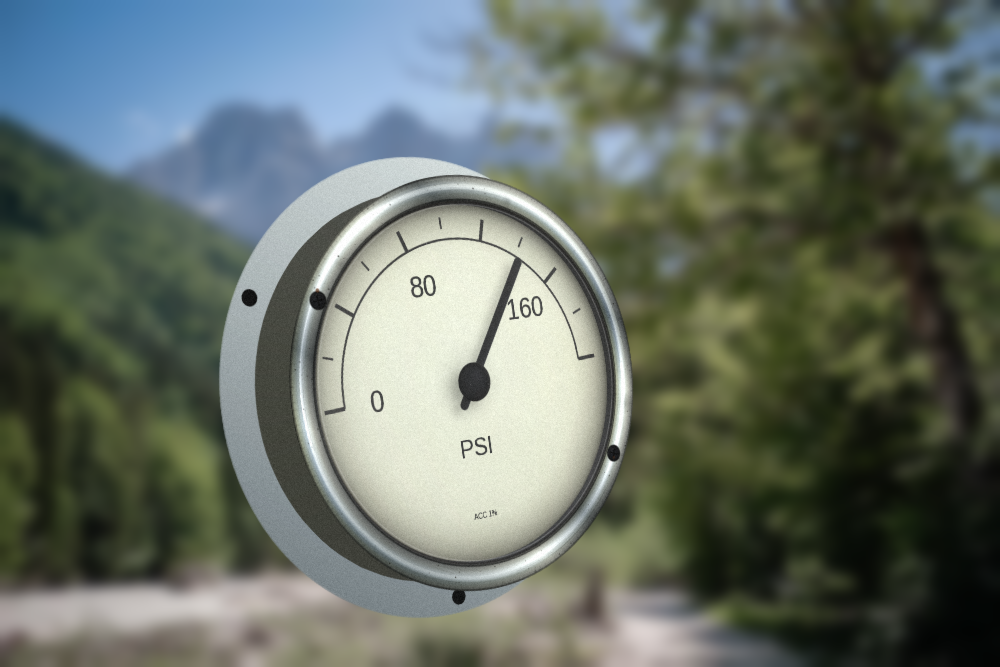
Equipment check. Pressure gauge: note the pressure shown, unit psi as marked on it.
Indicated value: 140 psi
